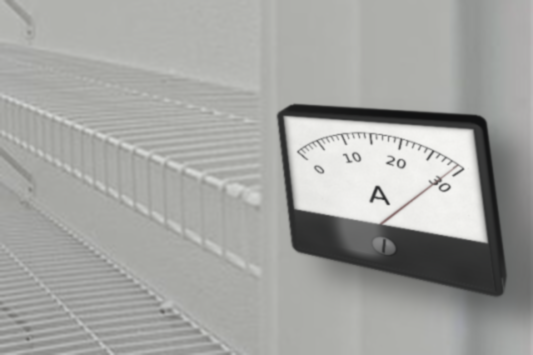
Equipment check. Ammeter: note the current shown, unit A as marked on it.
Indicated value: 29 A
